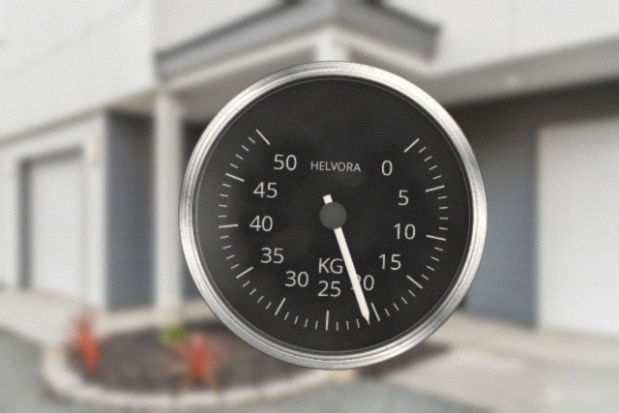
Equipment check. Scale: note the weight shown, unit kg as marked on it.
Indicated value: 21 kg
